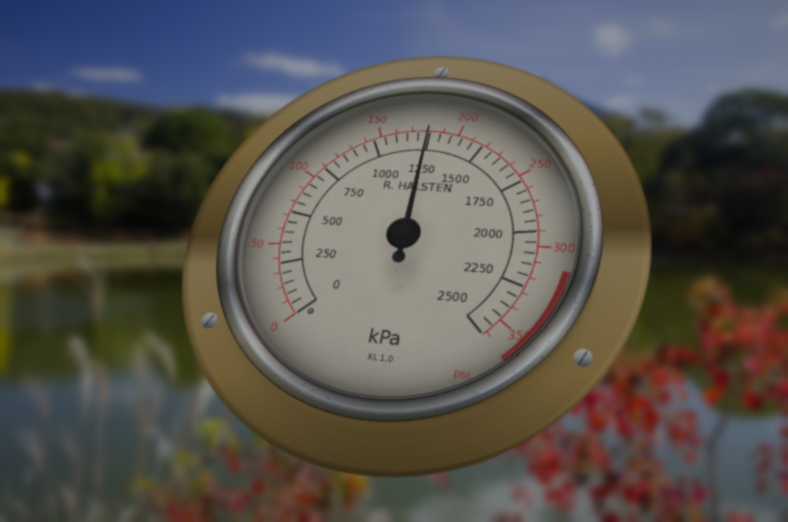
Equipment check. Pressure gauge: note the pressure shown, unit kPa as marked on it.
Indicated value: 1250 kPa
